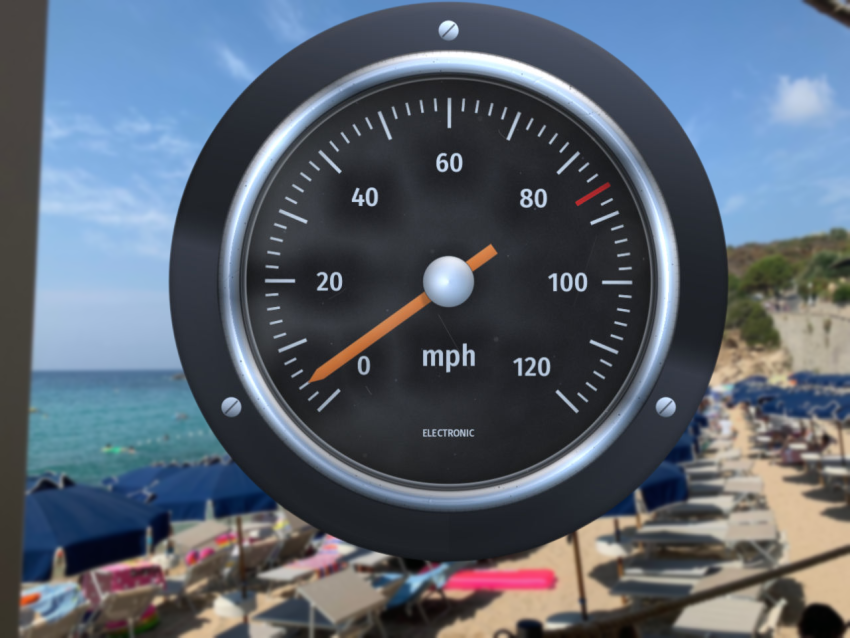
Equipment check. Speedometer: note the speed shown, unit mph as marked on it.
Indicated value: 4 mph
